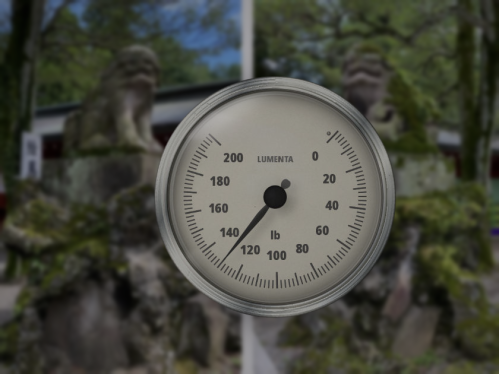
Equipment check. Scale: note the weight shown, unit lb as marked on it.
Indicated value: 130 lb
